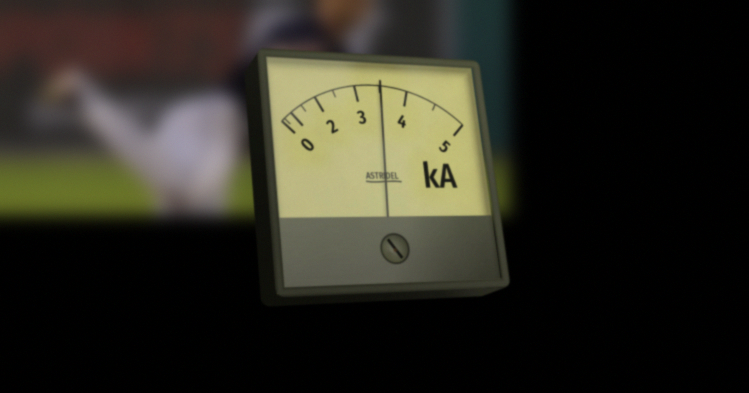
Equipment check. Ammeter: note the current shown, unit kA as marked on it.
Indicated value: 3.5 kA
